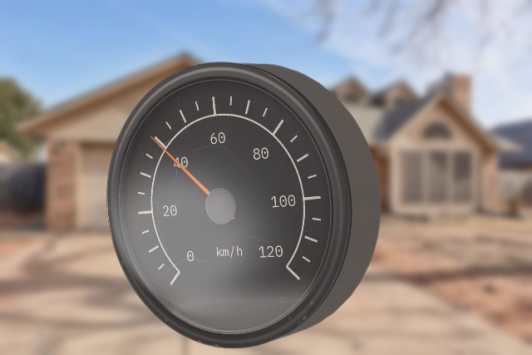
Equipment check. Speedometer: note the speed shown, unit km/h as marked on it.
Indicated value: 40 km/h
